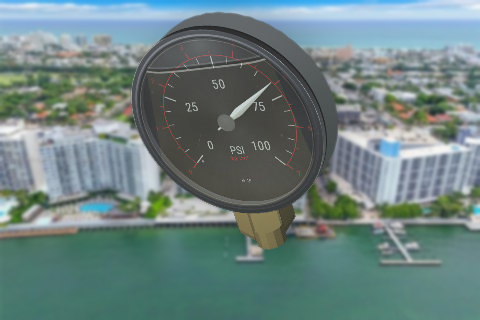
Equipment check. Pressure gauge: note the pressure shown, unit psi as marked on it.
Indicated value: 70 psi
